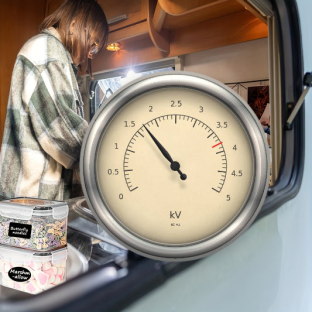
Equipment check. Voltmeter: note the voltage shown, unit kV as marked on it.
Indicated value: 1.7 kV
